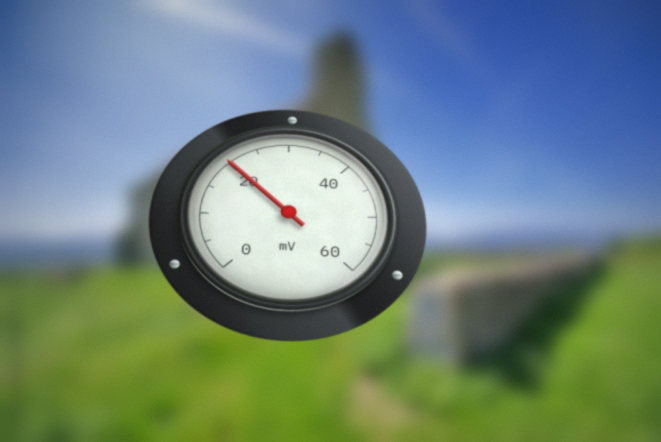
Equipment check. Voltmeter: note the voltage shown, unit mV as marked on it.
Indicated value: 20 mV
